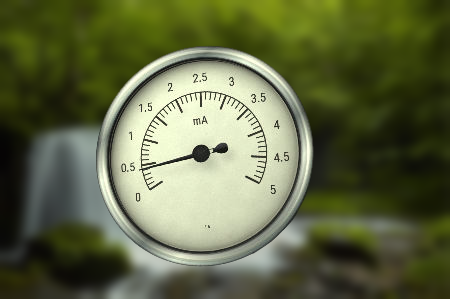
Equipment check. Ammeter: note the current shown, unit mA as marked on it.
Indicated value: 0.4 mA
